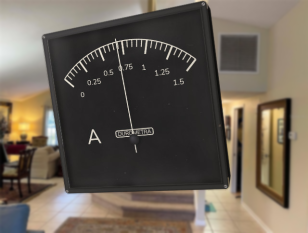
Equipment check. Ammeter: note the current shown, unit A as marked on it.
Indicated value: 0.7 A
